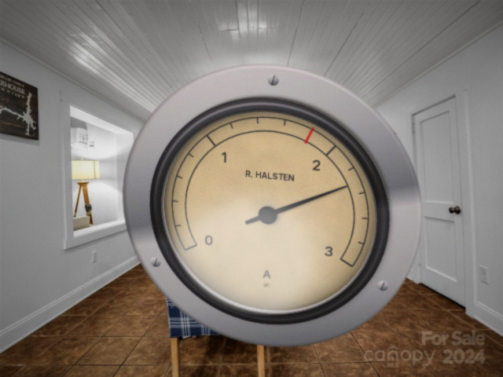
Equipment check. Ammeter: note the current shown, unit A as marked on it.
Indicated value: 2.3 A
